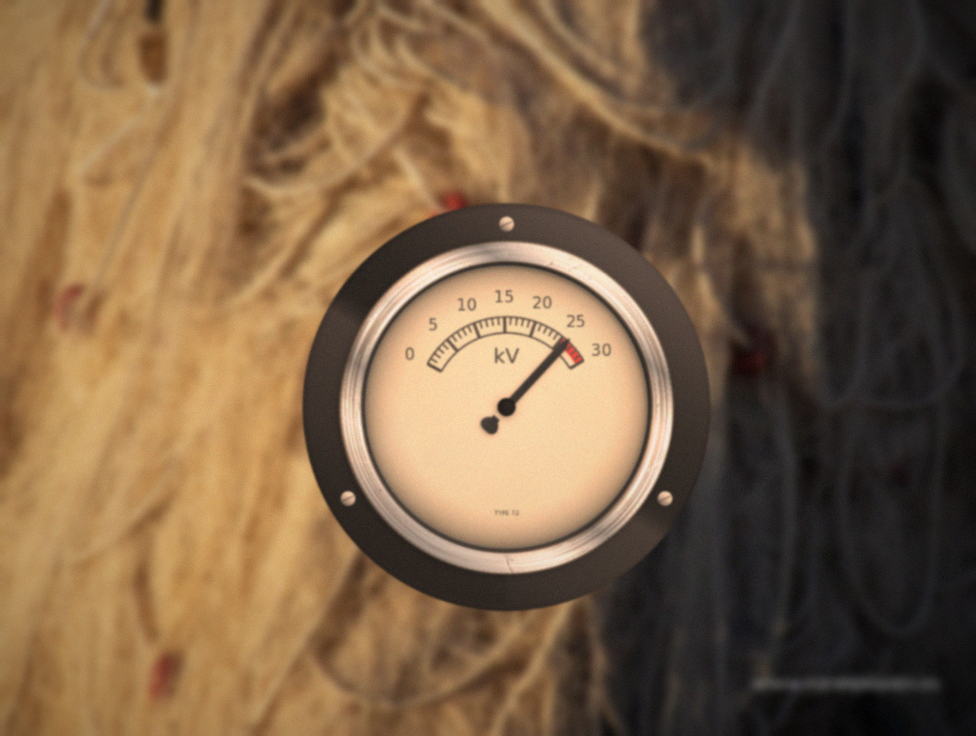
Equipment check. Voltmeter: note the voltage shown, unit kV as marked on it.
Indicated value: 26 kV
